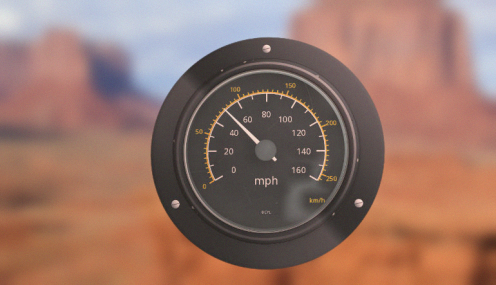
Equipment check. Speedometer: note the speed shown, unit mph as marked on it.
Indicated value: 50 mph
